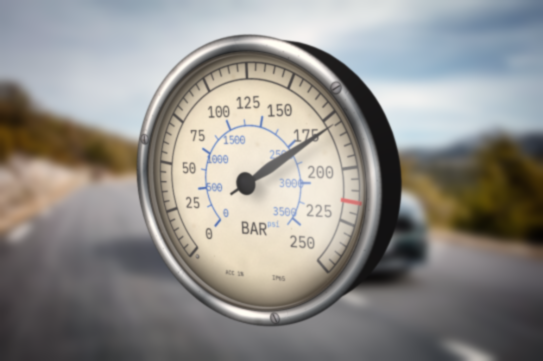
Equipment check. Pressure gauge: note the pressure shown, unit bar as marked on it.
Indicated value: 180 bar
